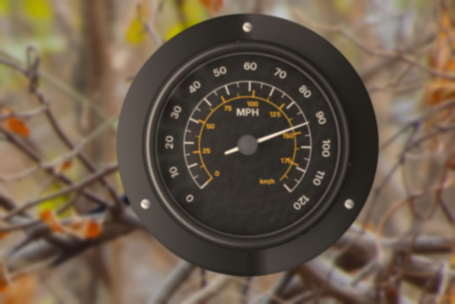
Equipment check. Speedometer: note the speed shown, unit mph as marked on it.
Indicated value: 90 mph
